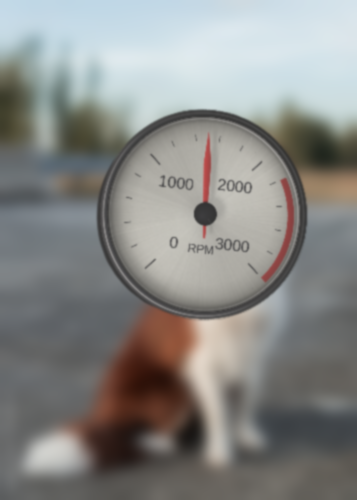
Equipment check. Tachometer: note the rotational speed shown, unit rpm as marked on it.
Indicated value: 1500 rpm
